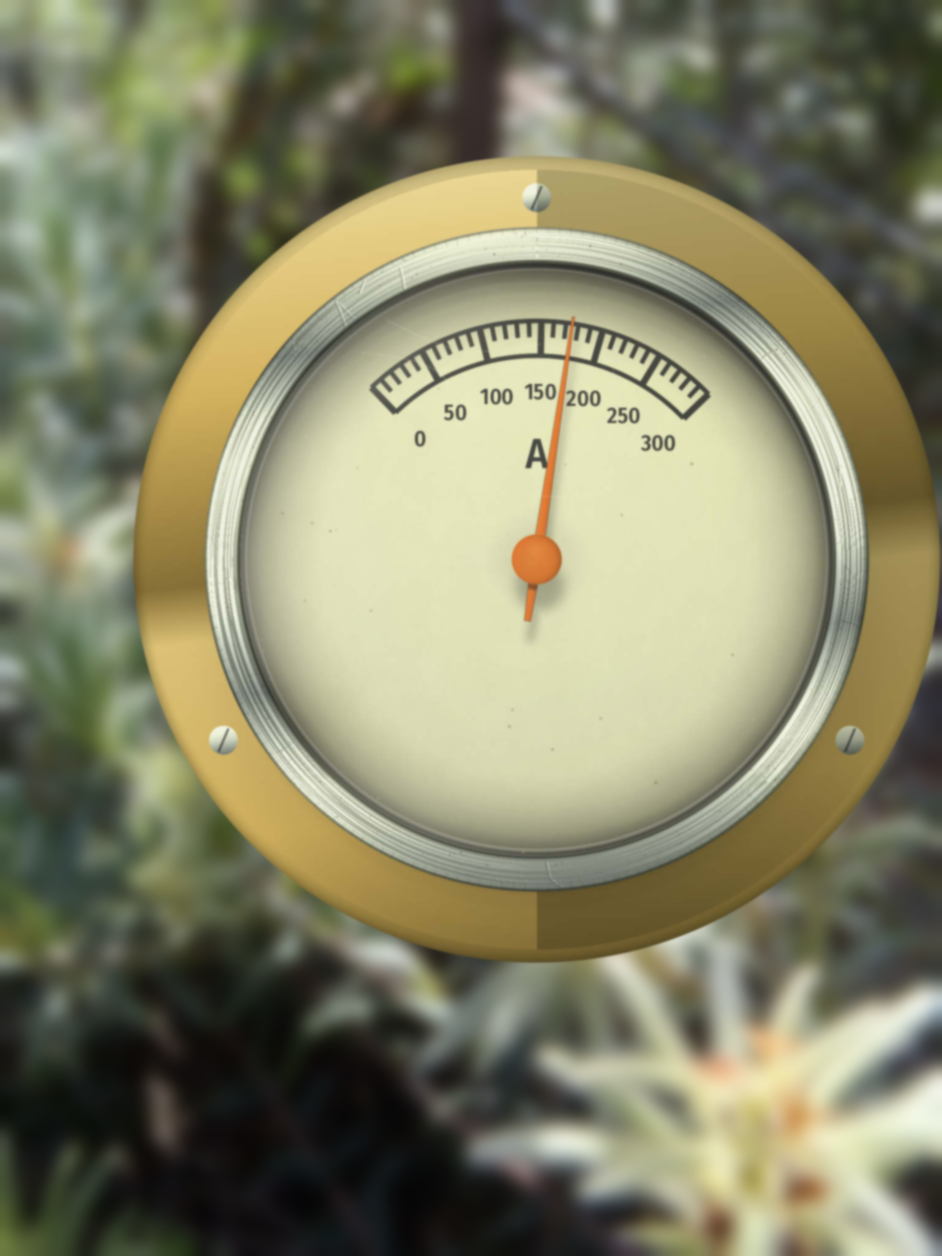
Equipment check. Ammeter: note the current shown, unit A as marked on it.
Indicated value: 175 A
